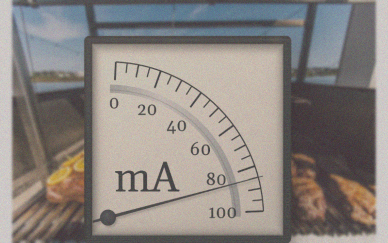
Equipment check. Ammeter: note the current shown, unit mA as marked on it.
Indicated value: 85 mA
